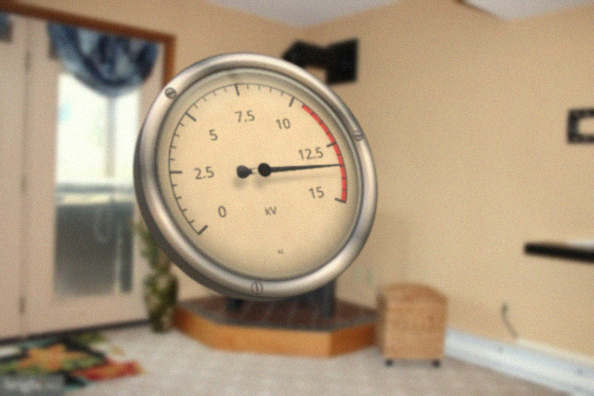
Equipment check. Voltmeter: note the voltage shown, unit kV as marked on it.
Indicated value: 13.5 kV
